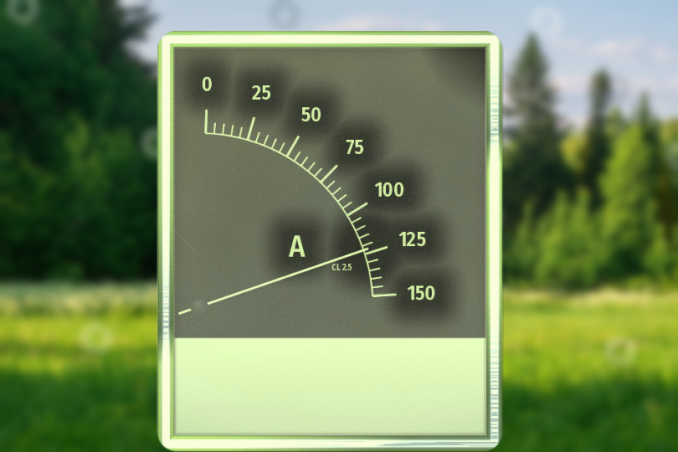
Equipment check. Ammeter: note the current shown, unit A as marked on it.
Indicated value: 122.5 A
